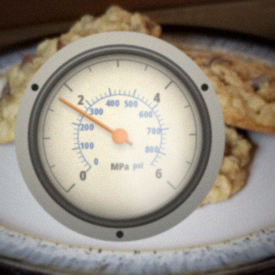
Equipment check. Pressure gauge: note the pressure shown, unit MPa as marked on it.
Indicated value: 1.75 MPa
